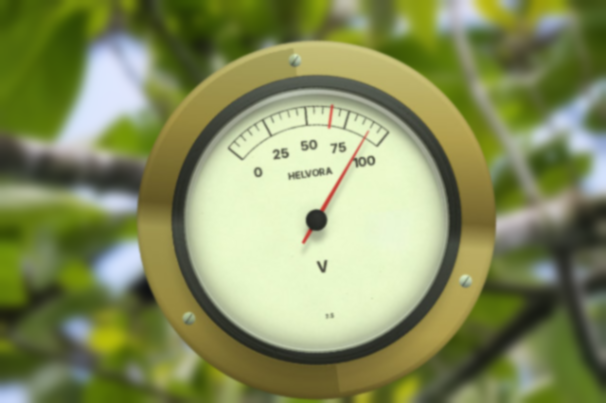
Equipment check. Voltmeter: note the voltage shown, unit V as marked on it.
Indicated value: 90 V
